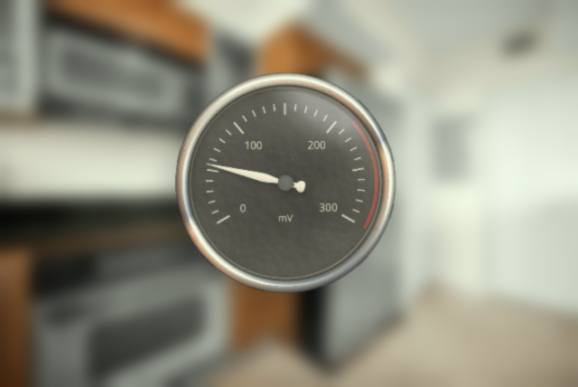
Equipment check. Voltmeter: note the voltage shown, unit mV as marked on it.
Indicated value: 55 mV
